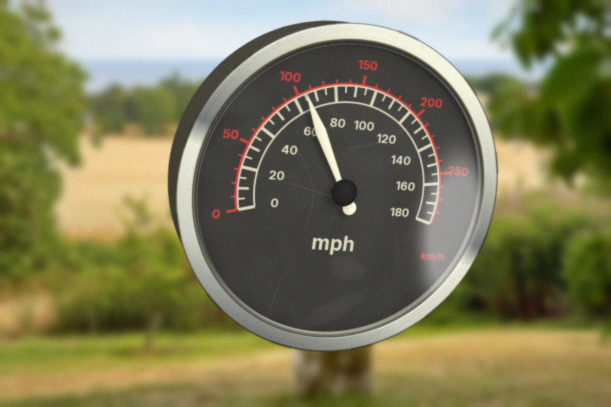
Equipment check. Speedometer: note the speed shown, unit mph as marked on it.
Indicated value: 65 mph
